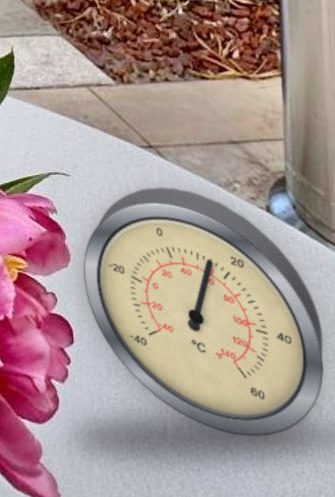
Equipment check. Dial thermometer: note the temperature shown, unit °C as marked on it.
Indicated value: 14 °C
